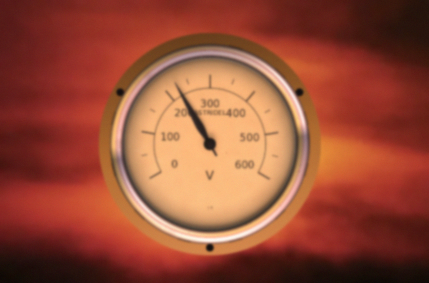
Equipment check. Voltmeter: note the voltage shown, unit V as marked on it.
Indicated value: 225 V
